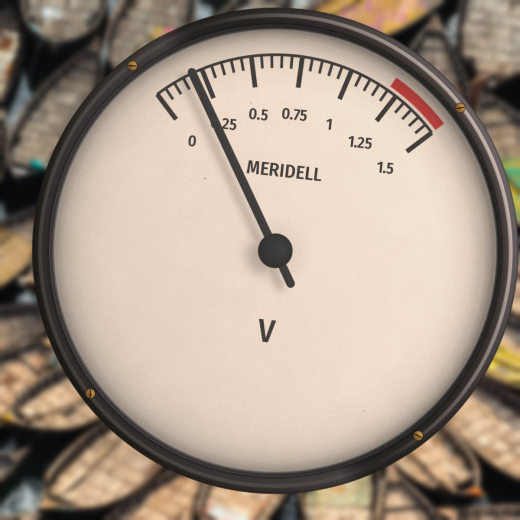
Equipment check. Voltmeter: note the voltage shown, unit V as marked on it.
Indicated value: 0.2 V
